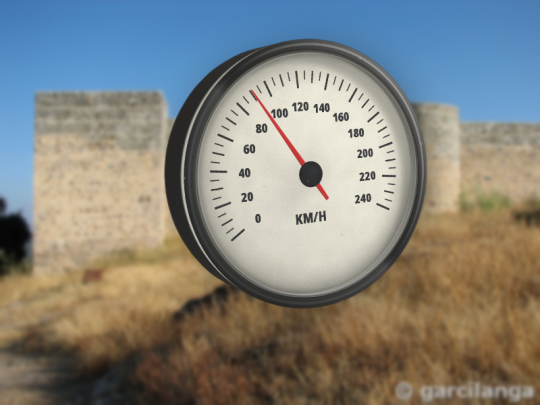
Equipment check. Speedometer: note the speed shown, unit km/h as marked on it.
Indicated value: 90 km/h
